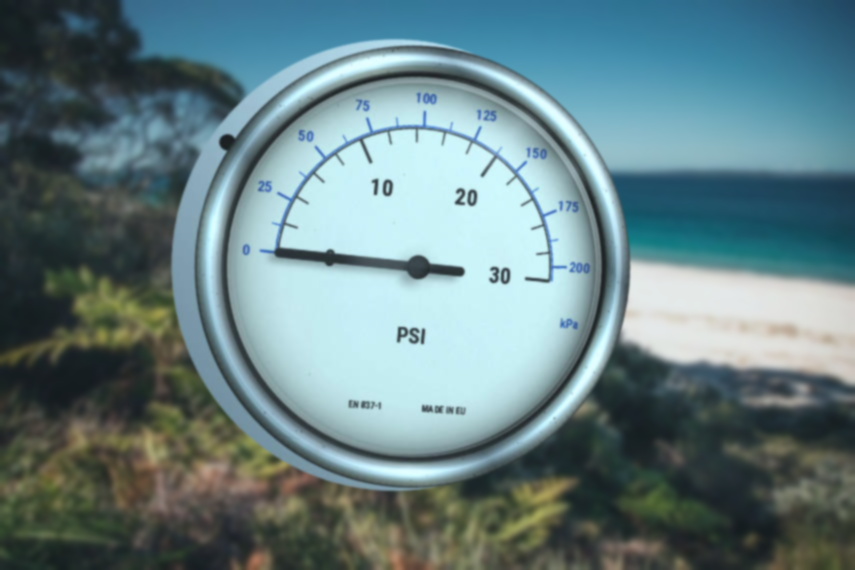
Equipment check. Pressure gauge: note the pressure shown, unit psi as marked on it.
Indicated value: 0 psi
